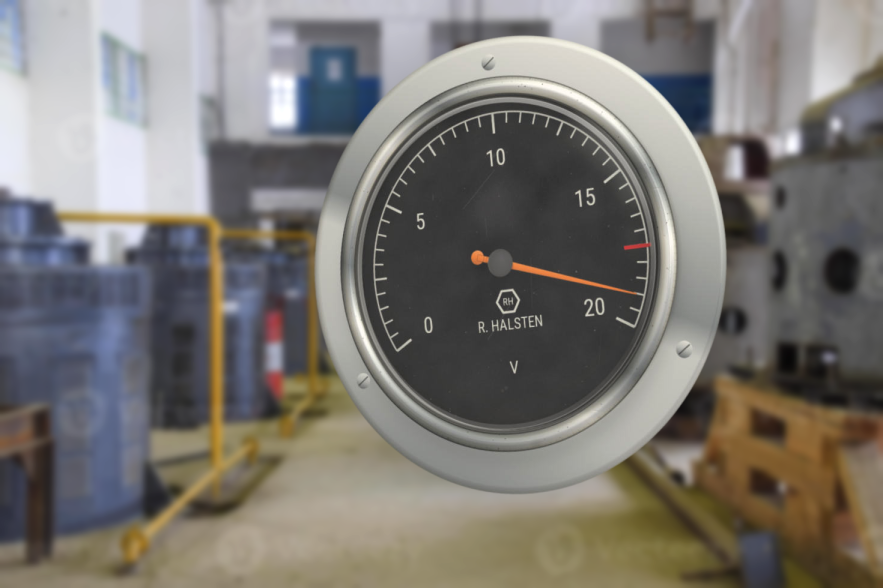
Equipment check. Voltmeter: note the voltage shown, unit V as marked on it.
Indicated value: 19 V
